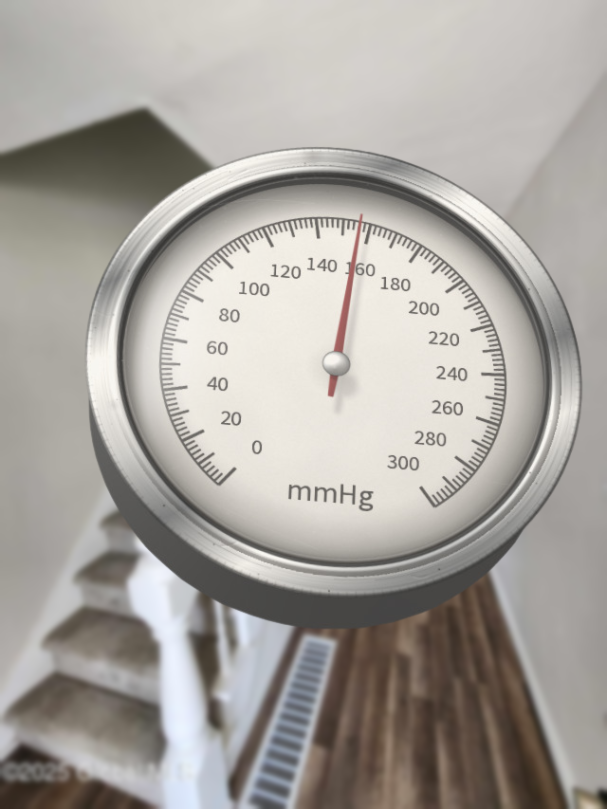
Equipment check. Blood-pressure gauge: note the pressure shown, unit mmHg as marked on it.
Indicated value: 156 mmHg
